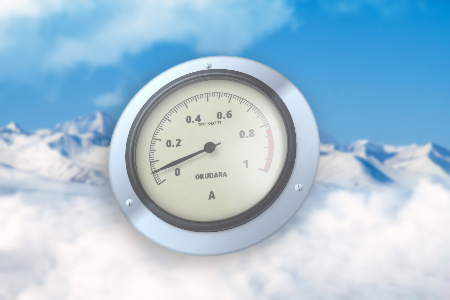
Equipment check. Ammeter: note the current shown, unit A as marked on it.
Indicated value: 0.05 A
